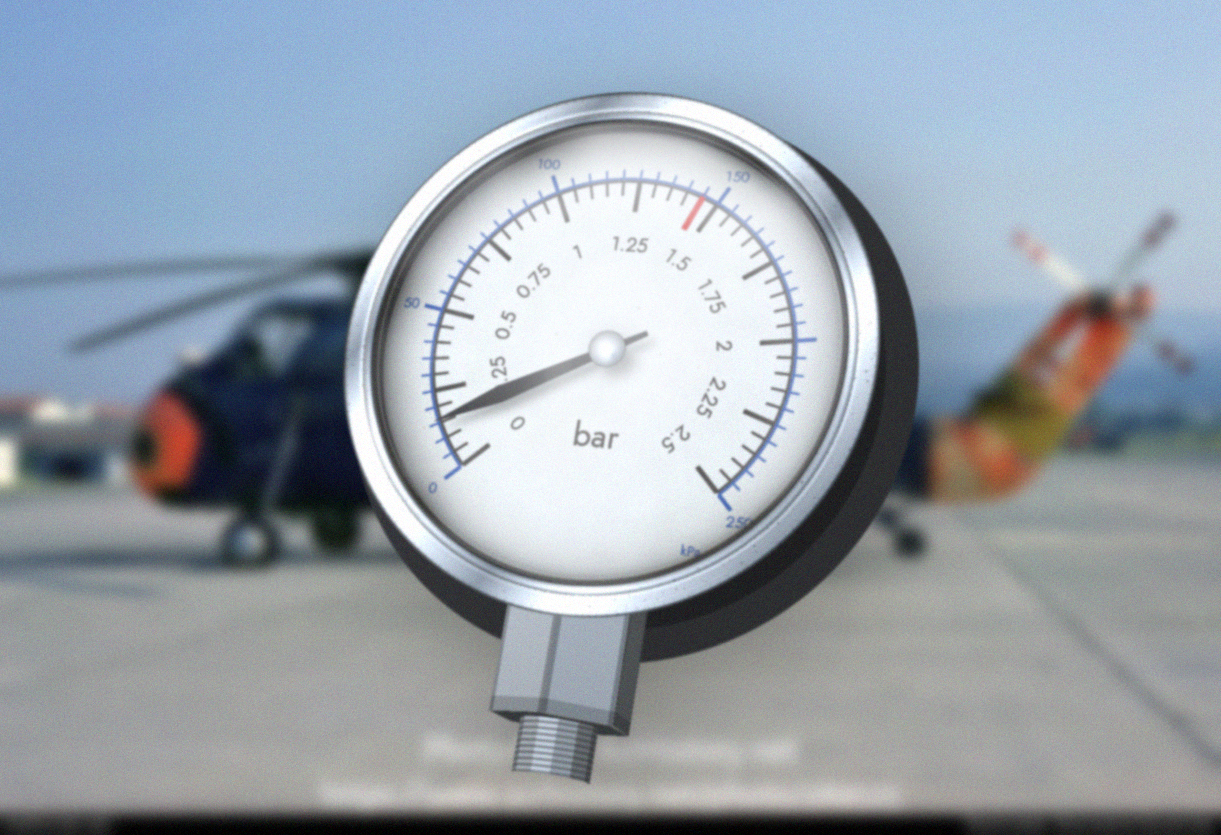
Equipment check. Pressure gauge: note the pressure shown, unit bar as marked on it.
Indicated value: 0.15 bar
